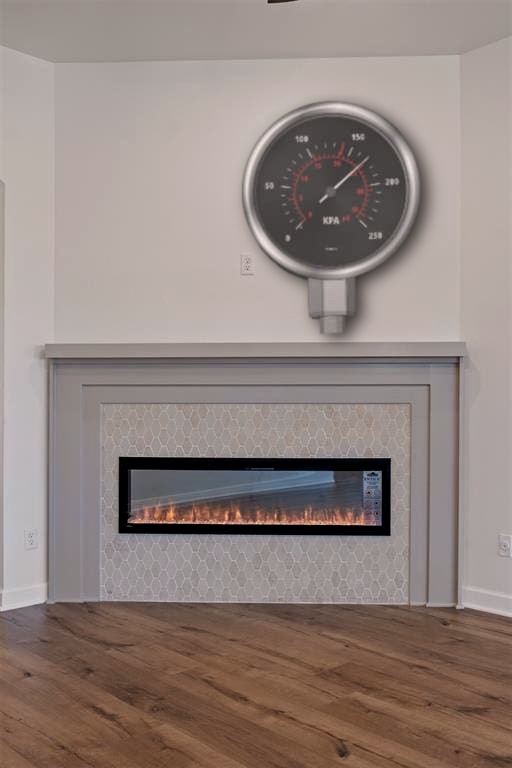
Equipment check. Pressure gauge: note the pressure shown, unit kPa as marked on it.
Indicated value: 170 kPa
